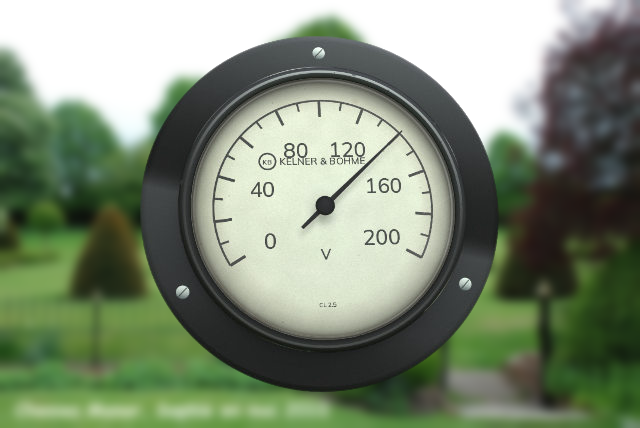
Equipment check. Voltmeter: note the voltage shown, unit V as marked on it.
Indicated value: 140 V
